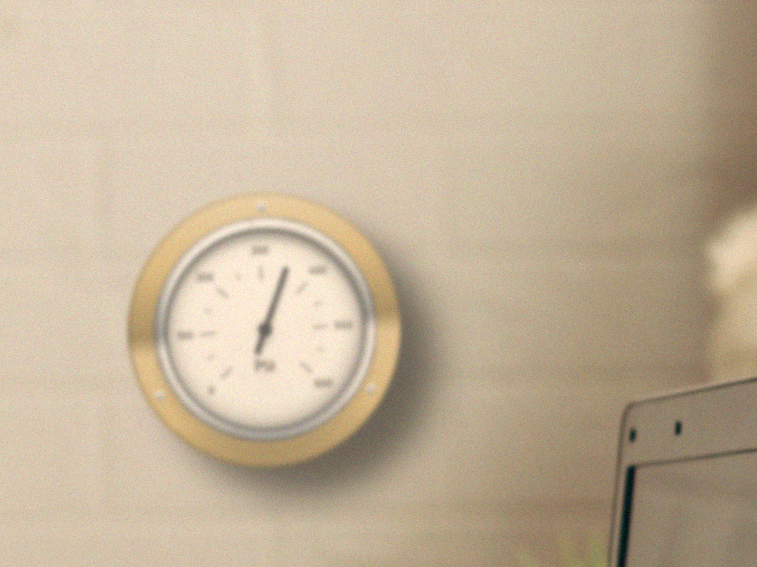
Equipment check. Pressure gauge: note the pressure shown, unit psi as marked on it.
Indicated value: 350 psi
